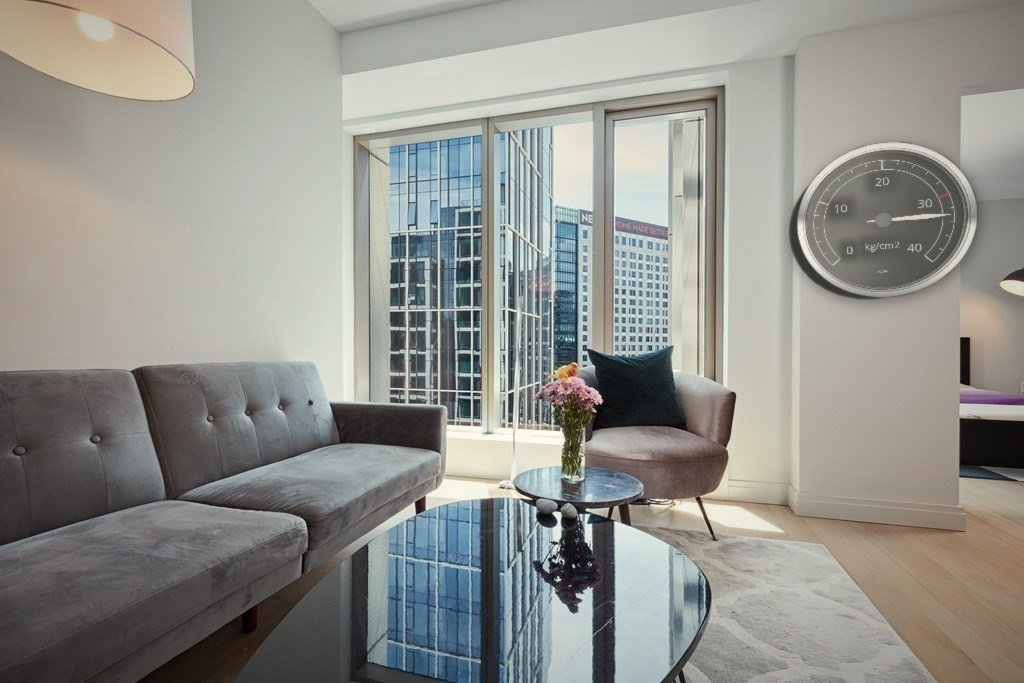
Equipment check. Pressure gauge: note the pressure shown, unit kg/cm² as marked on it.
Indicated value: 33 kg/cm²
